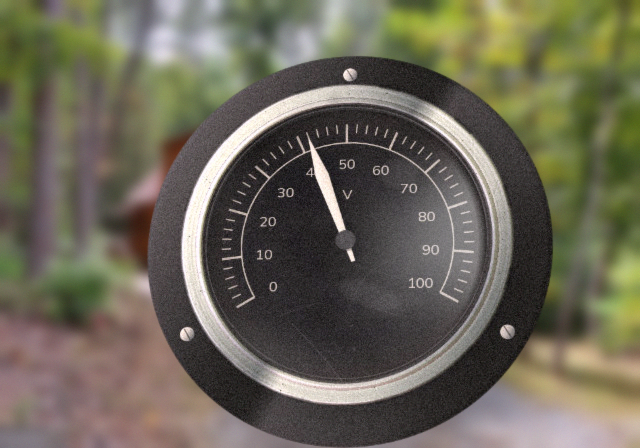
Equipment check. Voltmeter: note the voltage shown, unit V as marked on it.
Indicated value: 42 V
